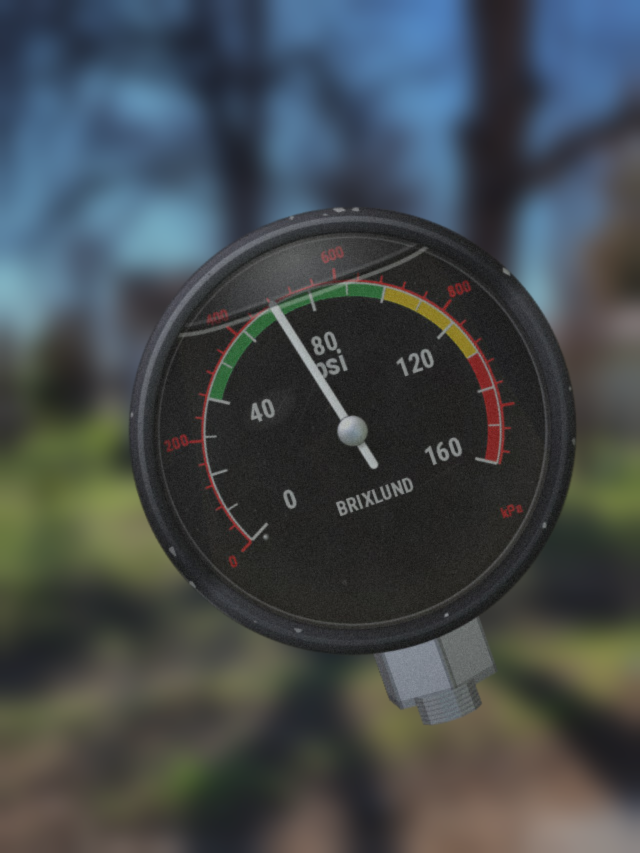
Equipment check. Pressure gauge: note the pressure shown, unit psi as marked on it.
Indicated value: 70 psi
